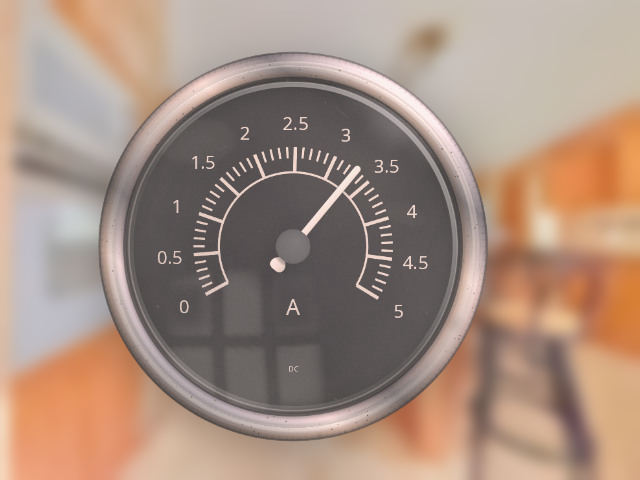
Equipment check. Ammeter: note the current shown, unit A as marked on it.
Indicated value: 3.3 A
